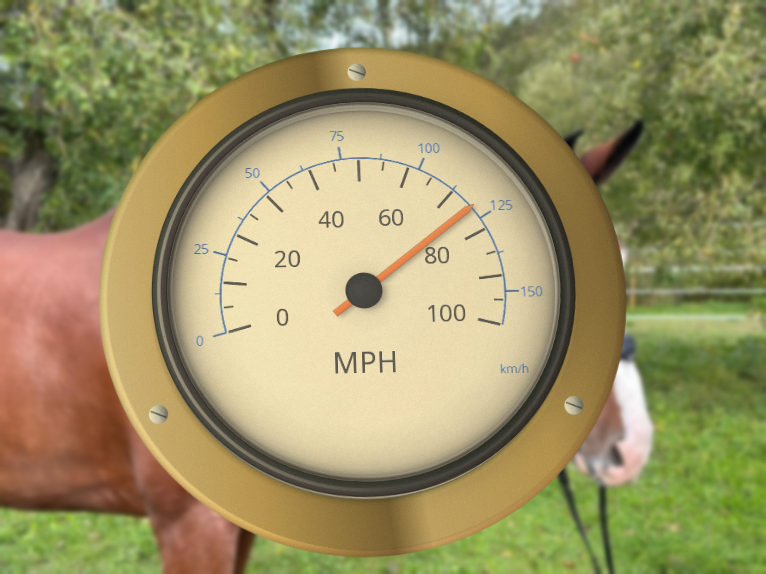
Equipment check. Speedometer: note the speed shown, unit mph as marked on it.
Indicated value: 75 mph
